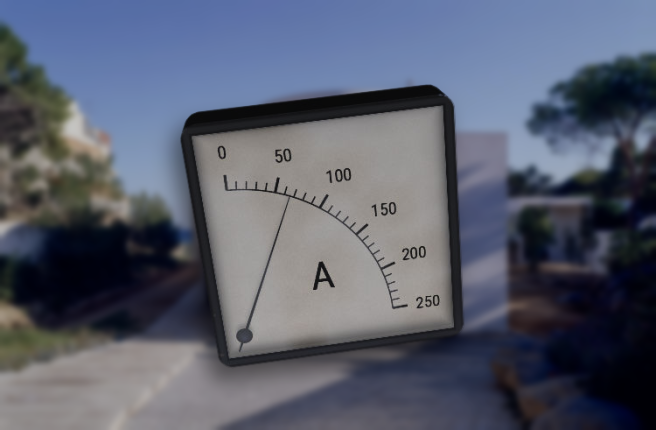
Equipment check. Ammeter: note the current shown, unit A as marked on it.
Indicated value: 65 A
